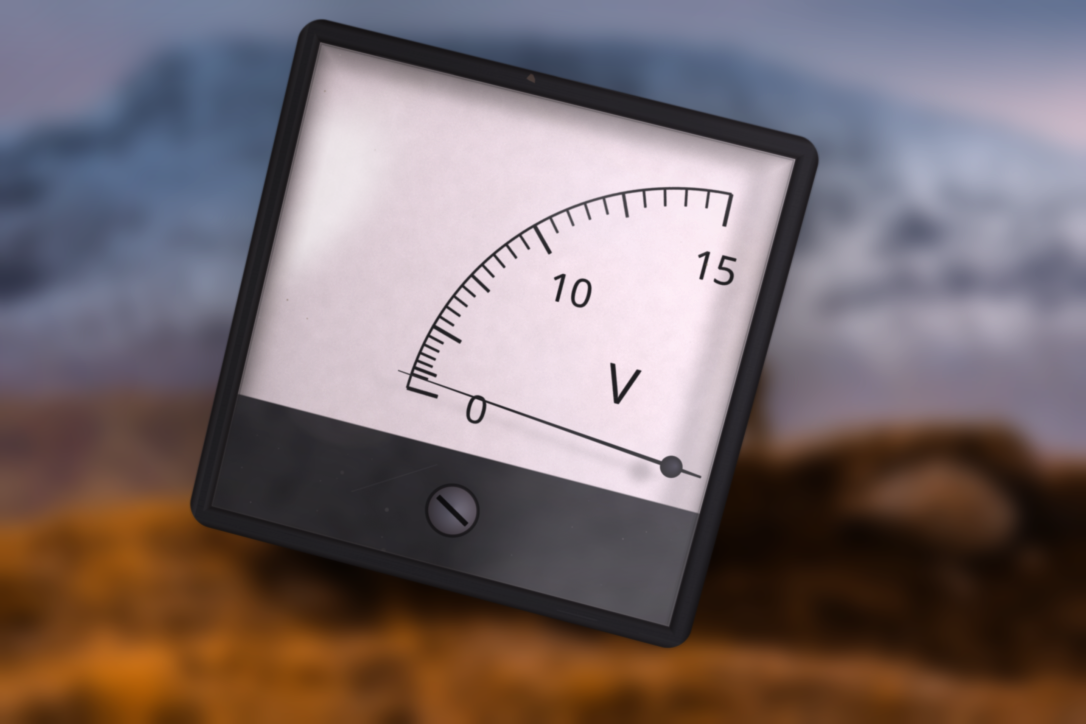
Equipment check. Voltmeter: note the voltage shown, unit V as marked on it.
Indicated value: 2 V
